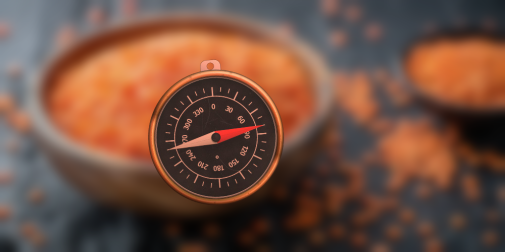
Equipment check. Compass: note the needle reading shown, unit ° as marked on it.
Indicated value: 80 °
